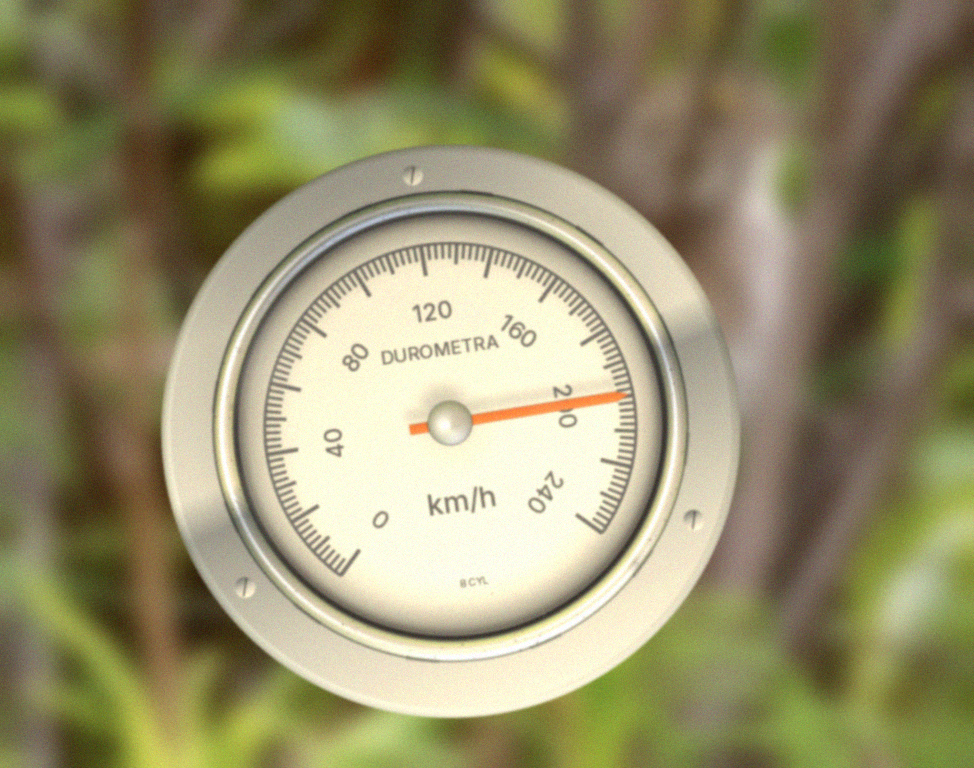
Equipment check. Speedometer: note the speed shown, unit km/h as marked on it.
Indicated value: 200 km/h
